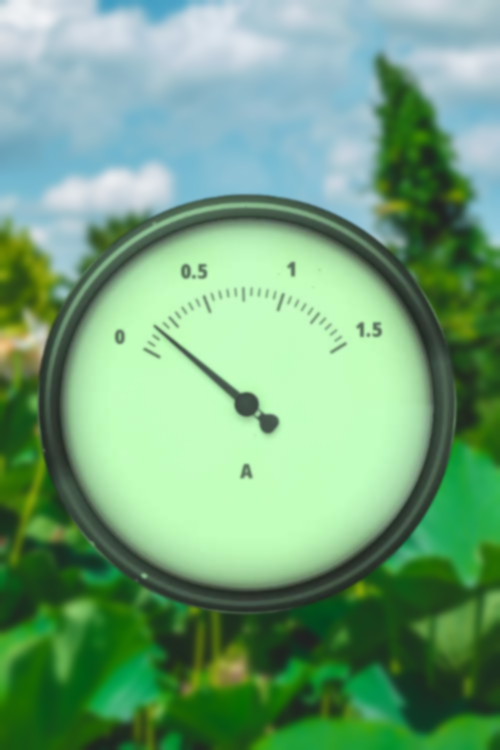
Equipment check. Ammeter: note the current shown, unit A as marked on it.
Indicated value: 0.15 A
